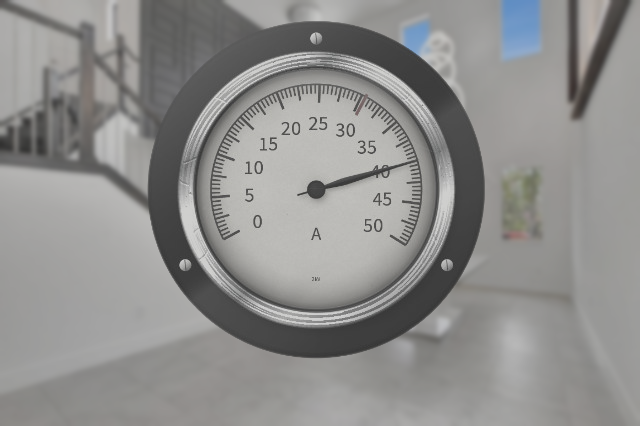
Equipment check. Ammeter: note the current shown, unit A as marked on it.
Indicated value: 40 A
